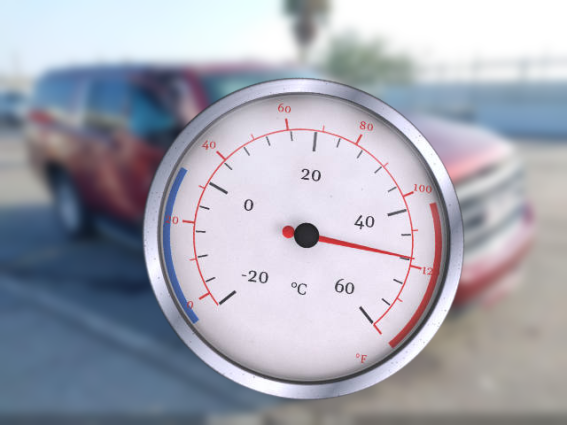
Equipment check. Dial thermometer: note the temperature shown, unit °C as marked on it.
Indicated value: 48 °C
